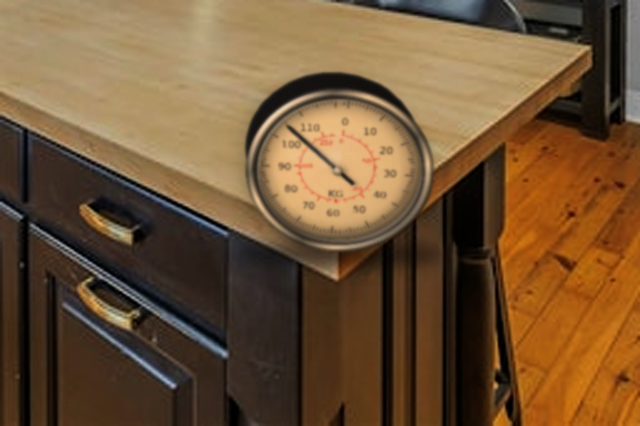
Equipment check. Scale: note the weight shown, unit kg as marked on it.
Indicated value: 105 kg
